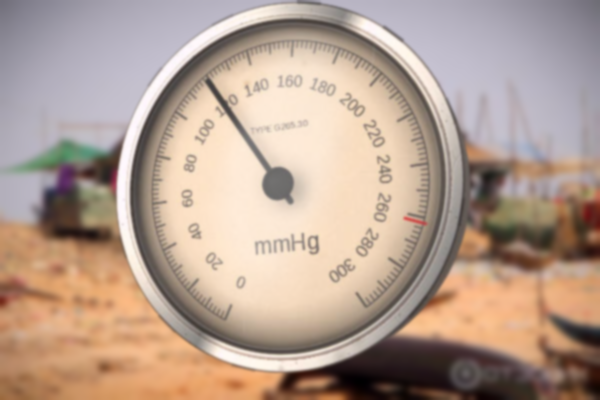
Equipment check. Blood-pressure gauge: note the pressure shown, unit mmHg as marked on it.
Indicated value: 120 mmHg
